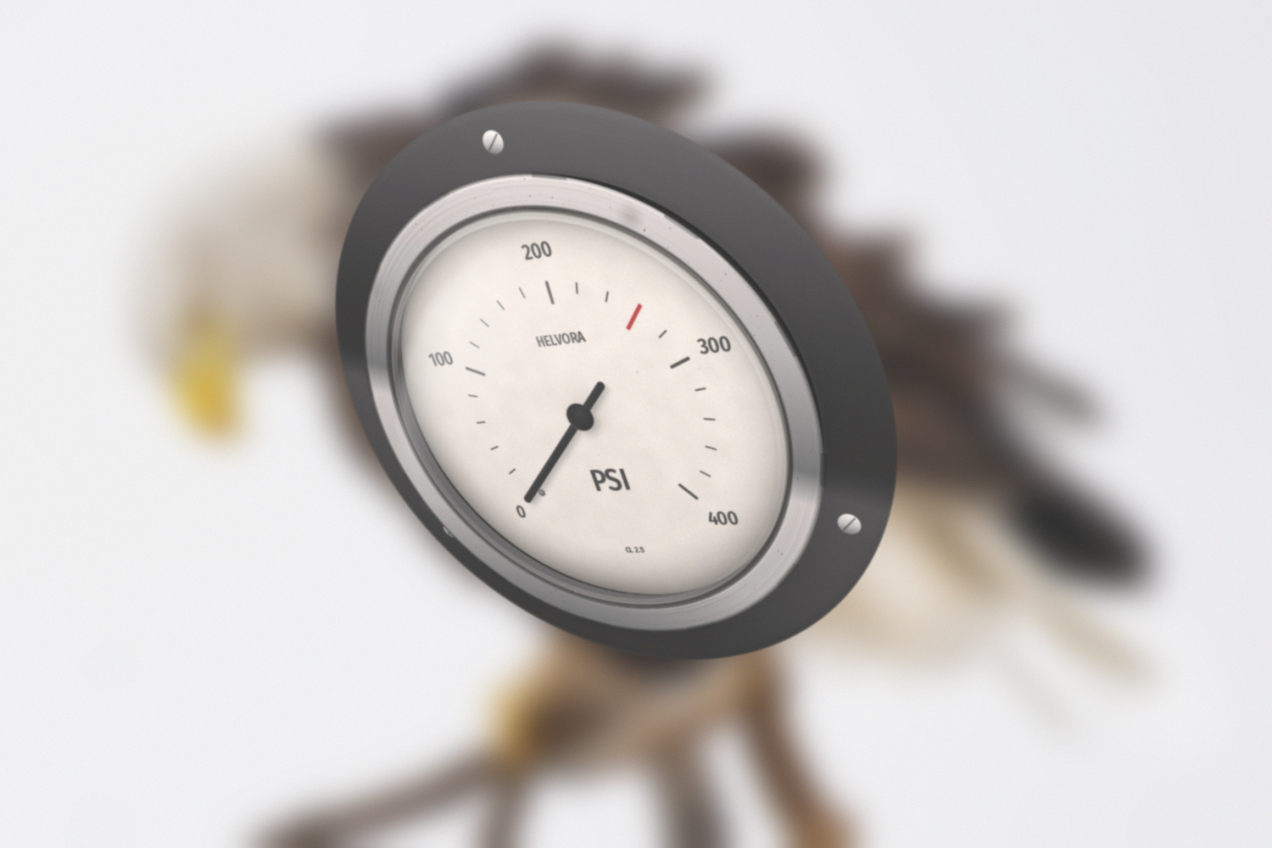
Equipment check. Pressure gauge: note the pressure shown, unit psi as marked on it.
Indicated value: 0 psi
